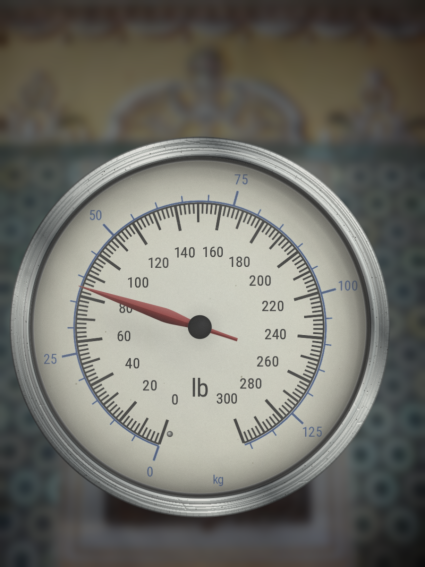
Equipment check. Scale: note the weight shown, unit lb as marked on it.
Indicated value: 84 lb
